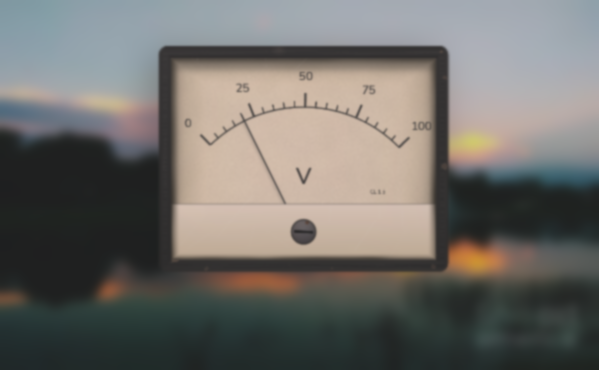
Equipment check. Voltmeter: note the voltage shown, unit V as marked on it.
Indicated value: 20 V
